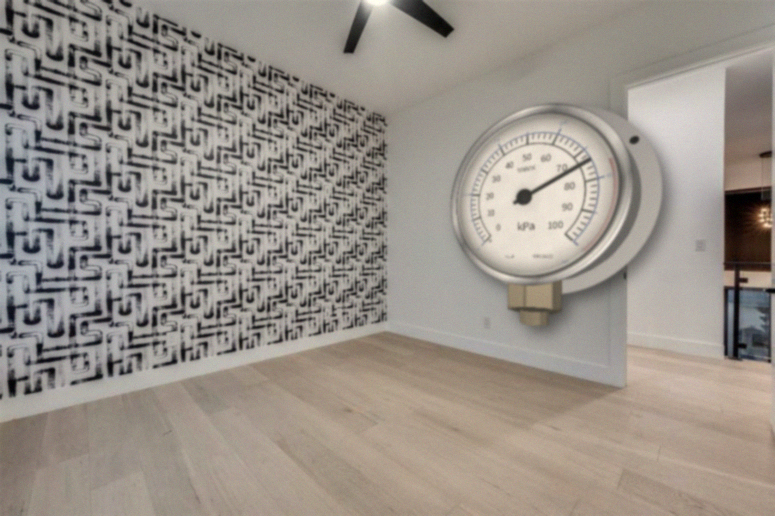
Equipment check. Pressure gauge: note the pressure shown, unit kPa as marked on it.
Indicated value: 74 kPa
